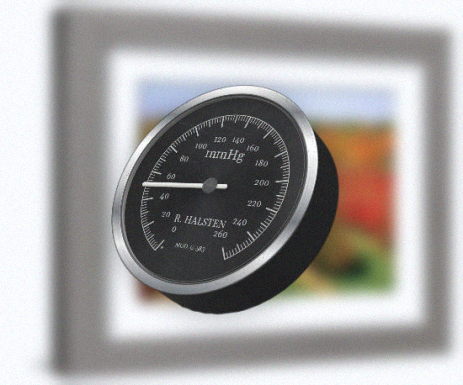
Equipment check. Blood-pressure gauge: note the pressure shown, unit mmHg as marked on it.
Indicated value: 50 mmHg
